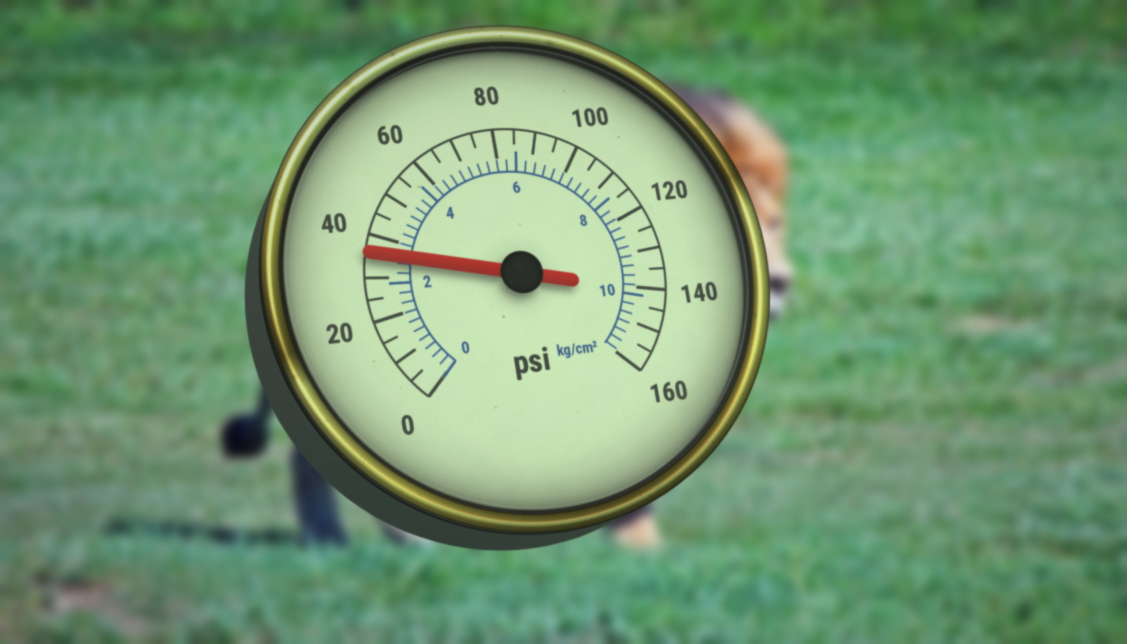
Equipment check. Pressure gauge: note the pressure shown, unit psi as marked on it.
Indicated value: 35 psi
